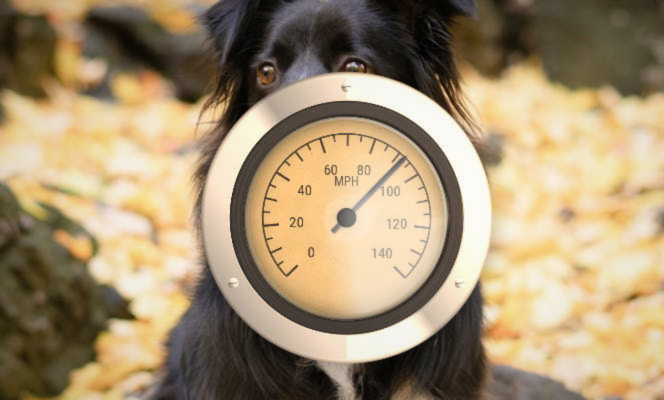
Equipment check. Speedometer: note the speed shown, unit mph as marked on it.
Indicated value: 92.5 mph
